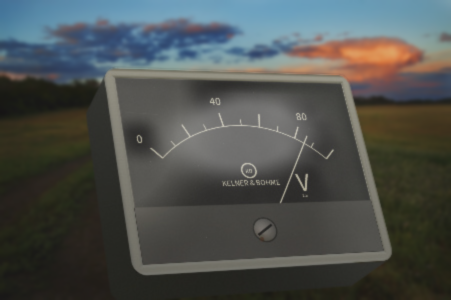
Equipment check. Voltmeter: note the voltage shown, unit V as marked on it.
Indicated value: 85 V
